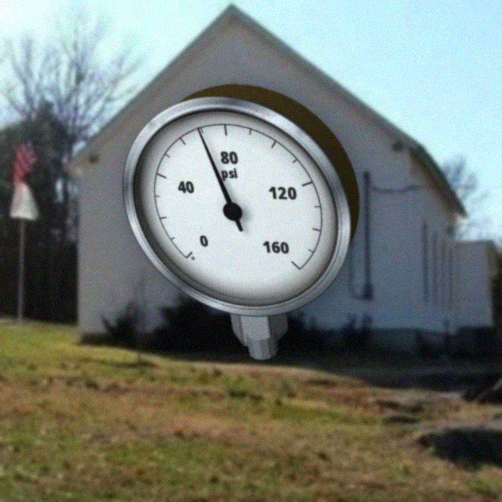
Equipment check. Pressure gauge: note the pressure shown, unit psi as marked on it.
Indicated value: 70 psi
